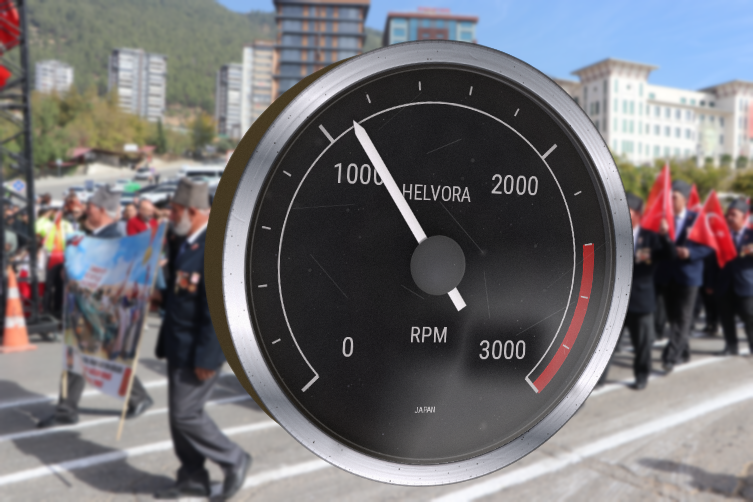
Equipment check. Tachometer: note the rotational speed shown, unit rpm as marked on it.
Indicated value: 1100 rpm
